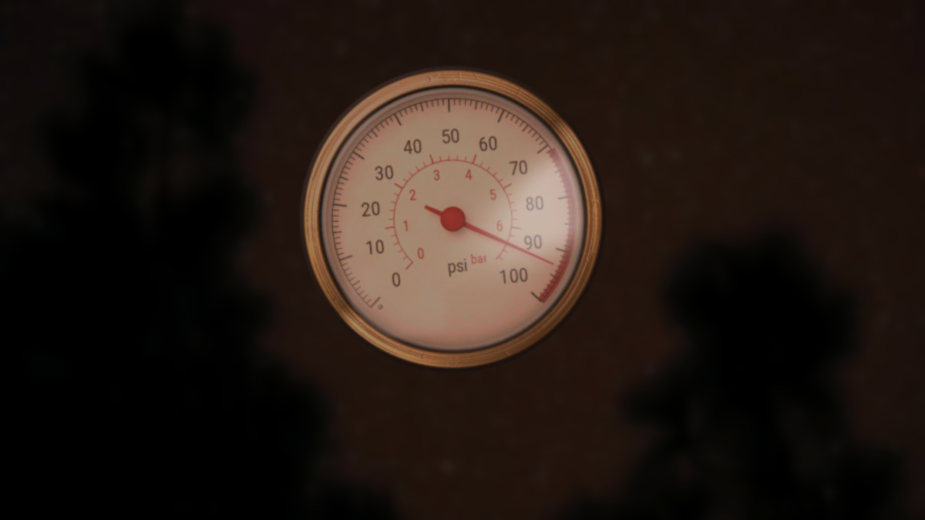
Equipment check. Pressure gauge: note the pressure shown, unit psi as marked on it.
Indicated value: 93 psi
